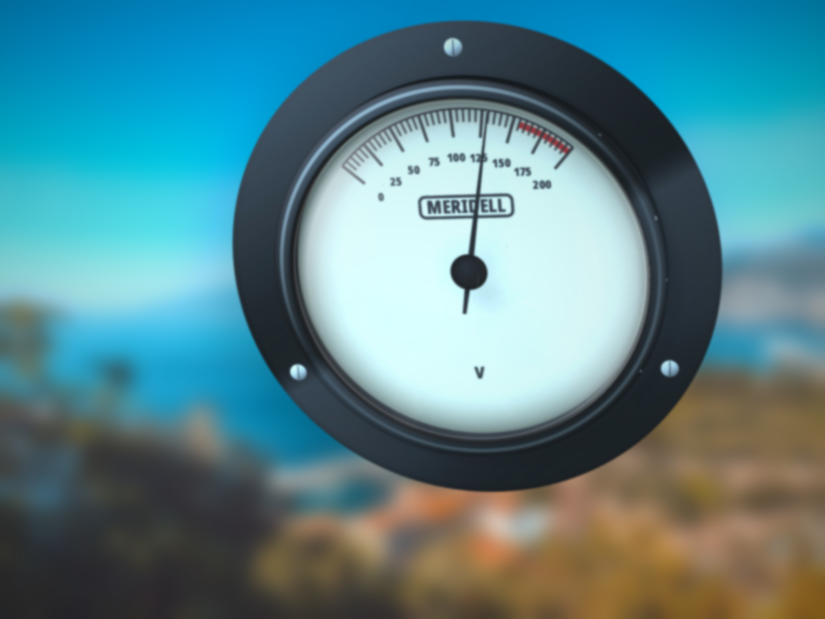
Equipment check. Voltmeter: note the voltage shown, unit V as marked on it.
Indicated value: 130 V
